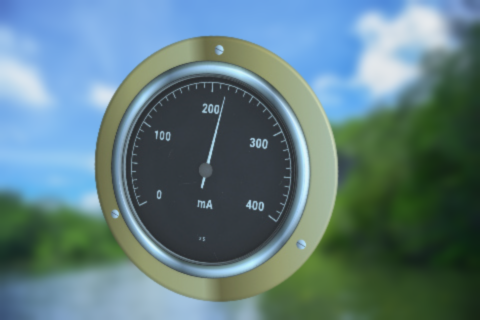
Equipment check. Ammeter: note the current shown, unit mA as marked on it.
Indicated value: 220 mA
